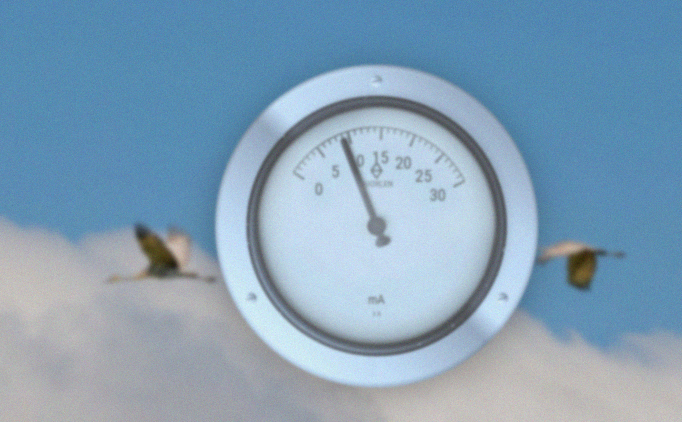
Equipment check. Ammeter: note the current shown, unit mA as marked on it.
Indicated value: 9 mA
